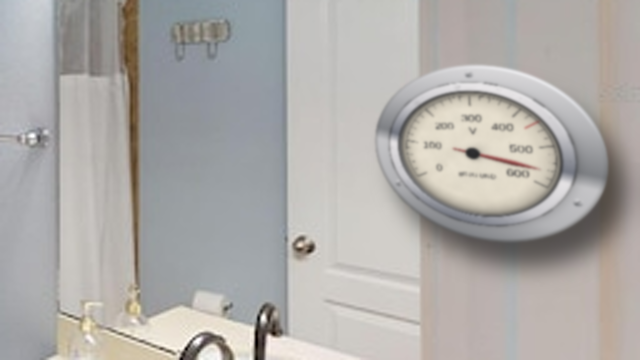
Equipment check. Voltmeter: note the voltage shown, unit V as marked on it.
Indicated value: 560 V
